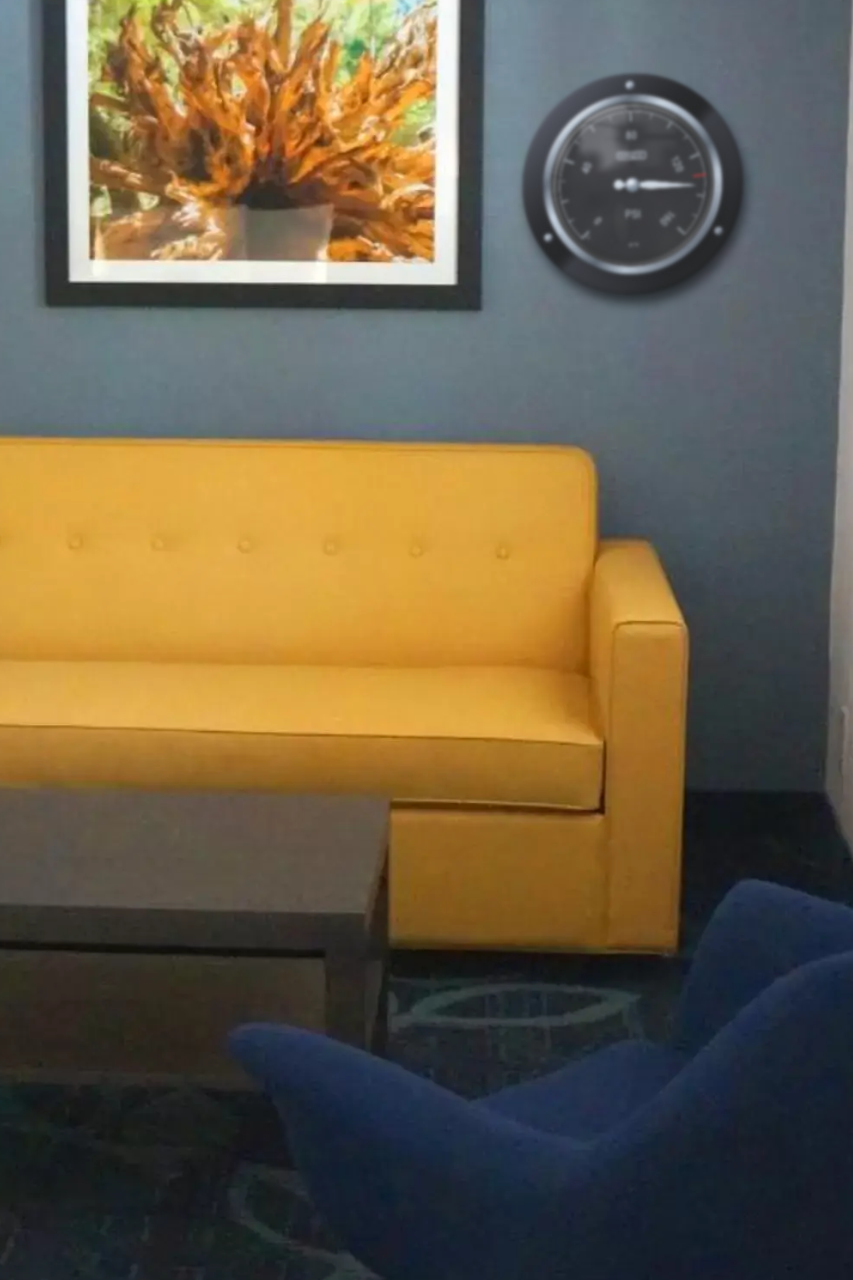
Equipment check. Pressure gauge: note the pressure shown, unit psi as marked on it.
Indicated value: 135 psi
